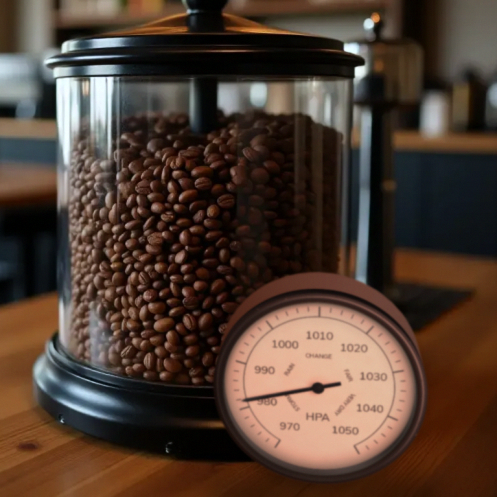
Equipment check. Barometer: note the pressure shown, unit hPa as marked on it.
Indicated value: 982 hPa
